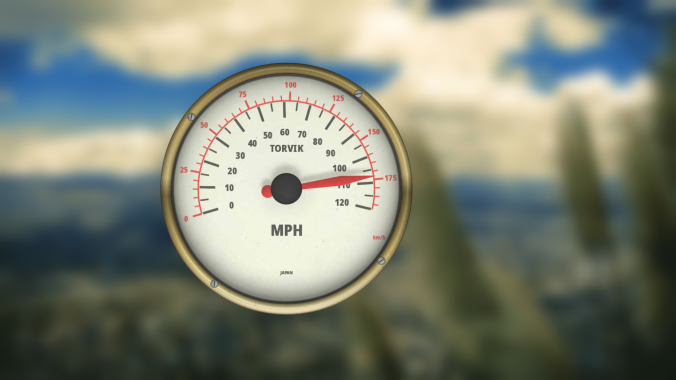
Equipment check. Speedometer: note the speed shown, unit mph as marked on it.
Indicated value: 107.5 mph
